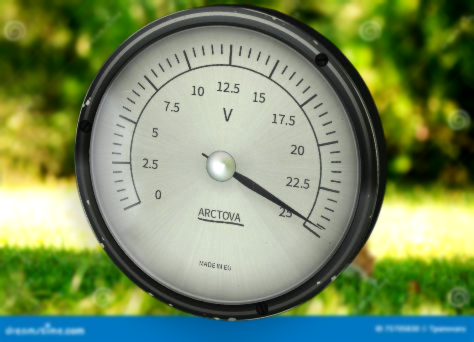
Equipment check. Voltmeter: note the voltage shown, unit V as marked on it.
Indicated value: 24.5 V
